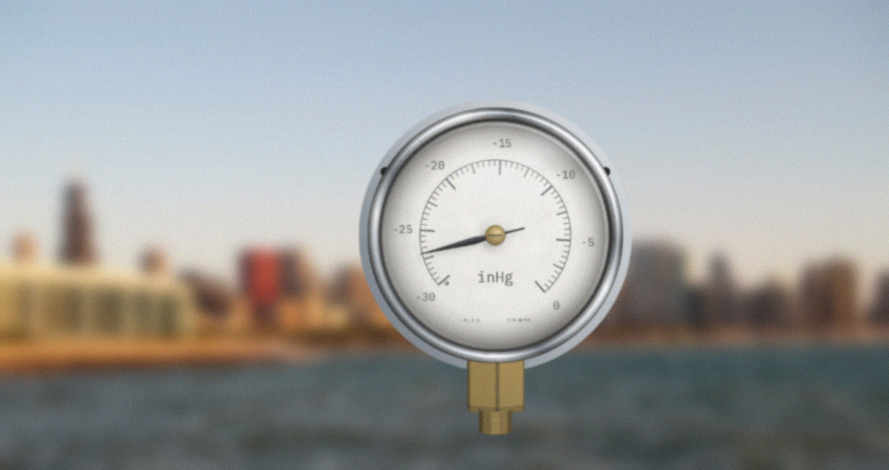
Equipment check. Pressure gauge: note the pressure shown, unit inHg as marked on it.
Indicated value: -27 inHg
